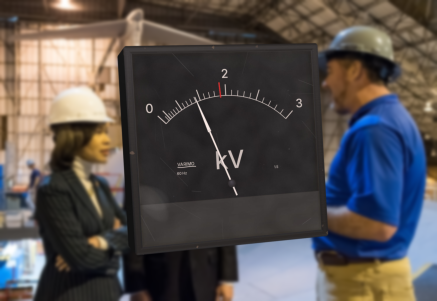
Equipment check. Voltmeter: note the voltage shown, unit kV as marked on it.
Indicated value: 1.4 kV
